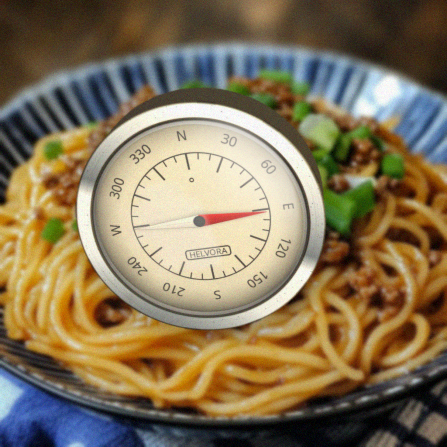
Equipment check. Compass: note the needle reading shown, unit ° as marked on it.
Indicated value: 90 °
